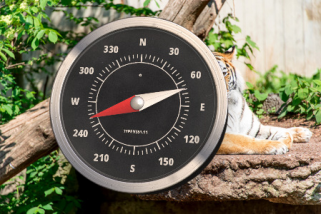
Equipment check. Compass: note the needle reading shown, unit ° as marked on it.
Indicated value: 250 °
